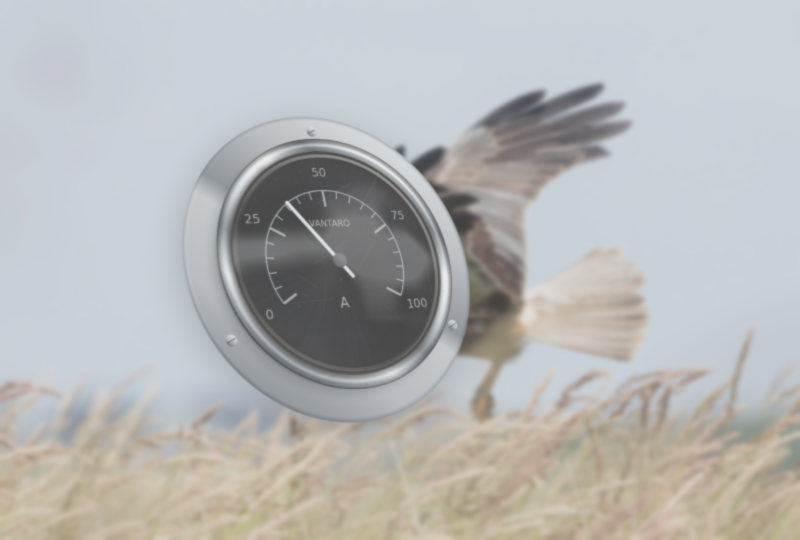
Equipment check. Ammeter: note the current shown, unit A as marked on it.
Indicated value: 35 A
